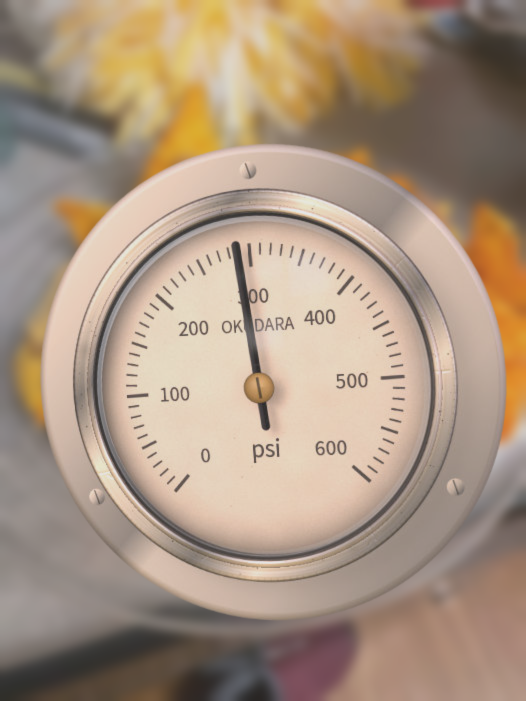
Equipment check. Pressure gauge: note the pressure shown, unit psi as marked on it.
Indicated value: 290 psi
